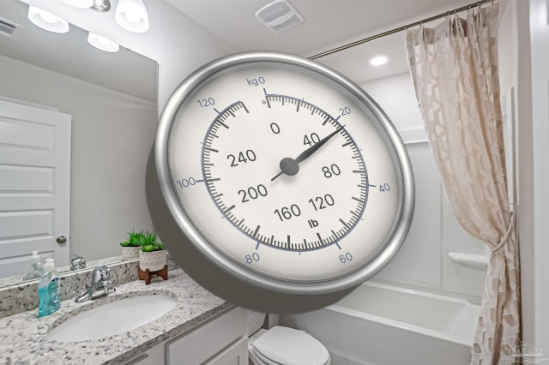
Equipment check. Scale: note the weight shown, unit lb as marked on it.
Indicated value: 50 lb
